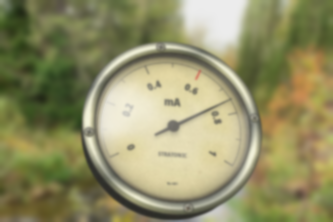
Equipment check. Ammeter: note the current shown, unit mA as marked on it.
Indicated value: 0.75 mA
